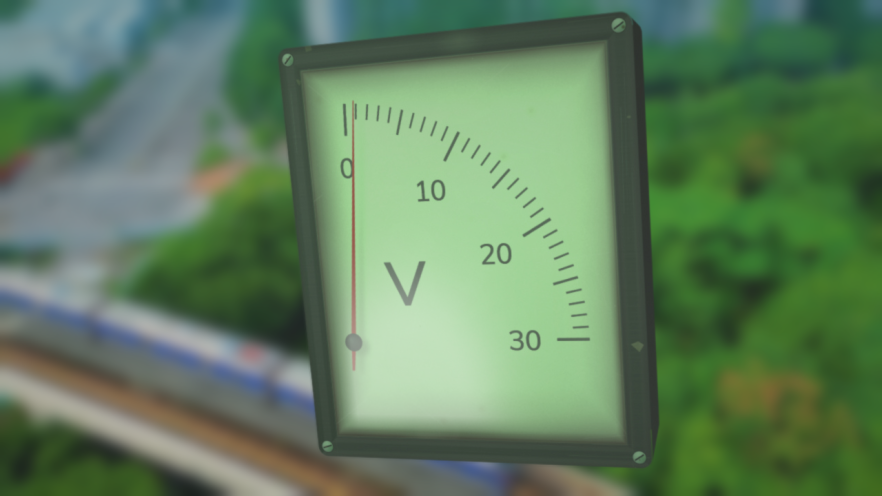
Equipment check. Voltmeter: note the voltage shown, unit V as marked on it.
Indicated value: 1 V
